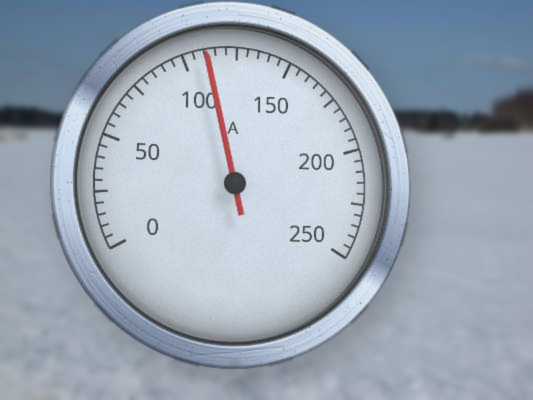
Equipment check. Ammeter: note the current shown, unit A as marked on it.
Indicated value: 110 A
